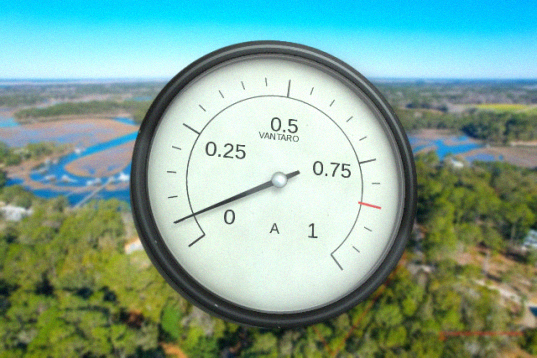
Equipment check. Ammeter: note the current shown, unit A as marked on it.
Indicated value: 0.05 A
